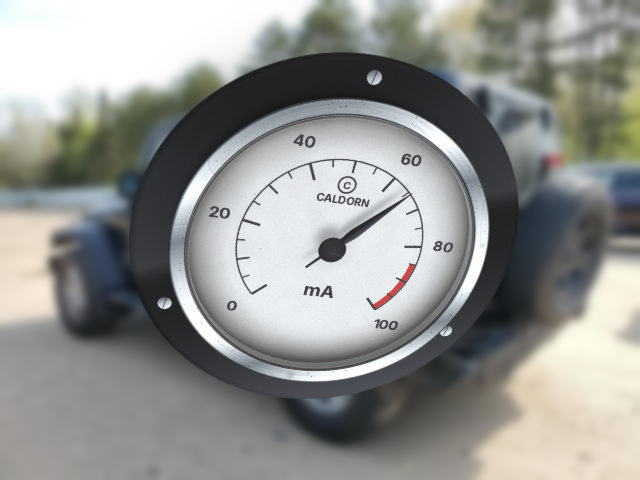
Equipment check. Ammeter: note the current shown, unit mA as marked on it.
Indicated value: 65 mA
